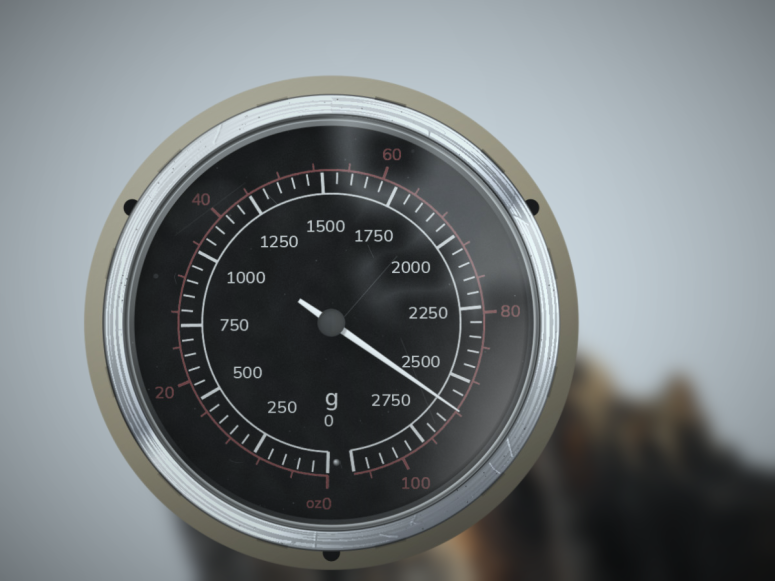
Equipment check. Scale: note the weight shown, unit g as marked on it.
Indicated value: 2600 g
